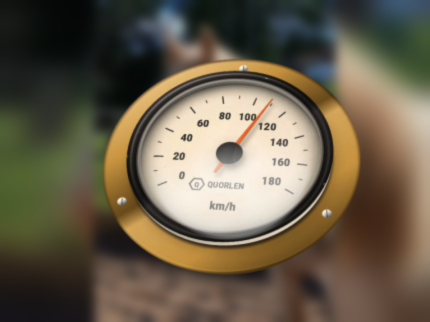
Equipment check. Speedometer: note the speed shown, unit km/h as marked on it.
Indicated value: 110 km/h
